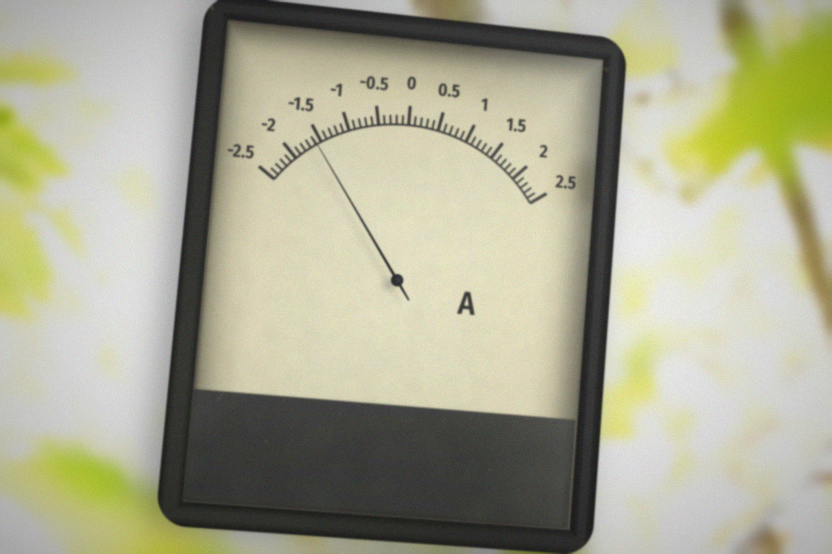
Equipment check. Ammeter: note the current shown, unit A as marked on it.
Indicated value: -1.6 A
